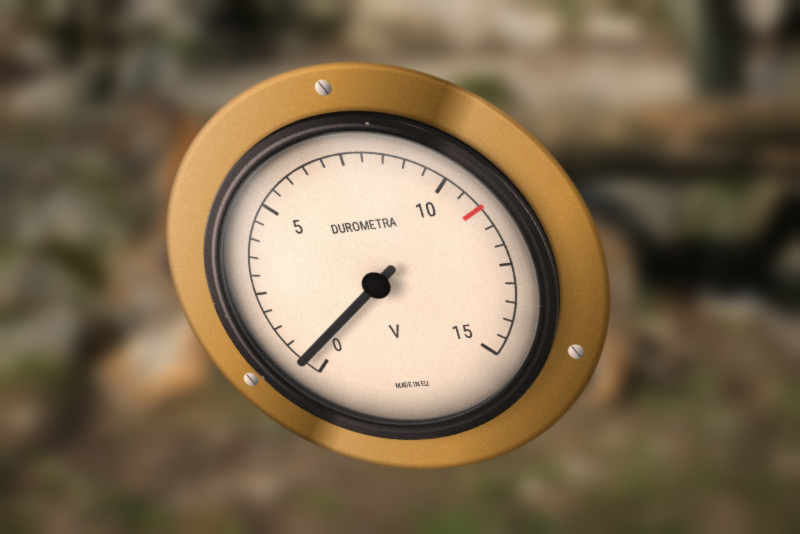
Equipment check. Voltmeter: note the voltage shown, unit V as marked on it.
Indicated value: 0.5 V
